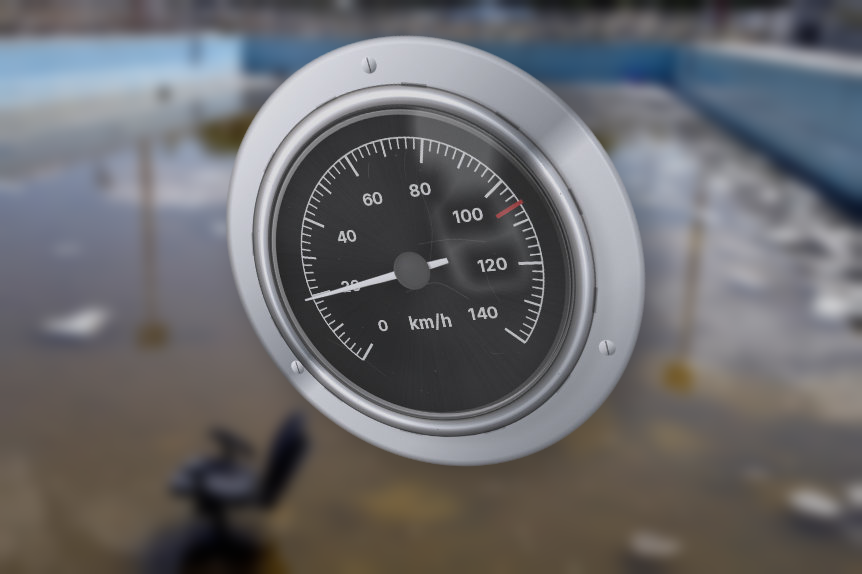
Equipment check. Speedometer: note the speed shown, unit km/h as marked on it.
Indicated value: 20 km/h
